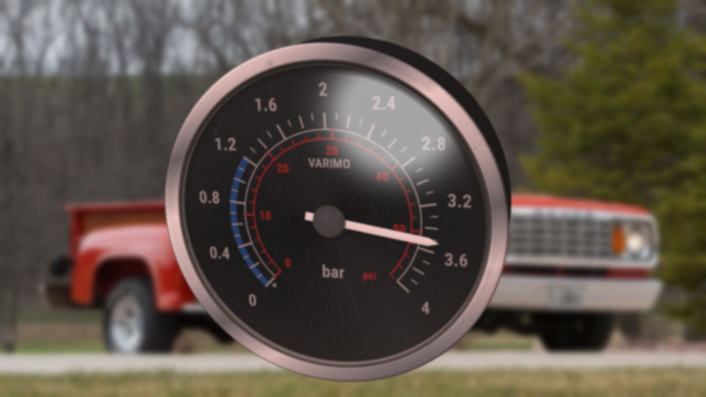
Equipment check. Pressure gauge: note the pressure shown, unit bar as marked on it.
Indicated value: 3.5 bar
